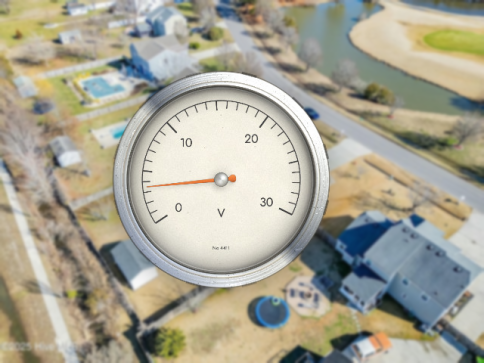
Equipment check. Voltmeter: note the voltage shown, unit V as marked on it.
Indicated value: 3.5 V
